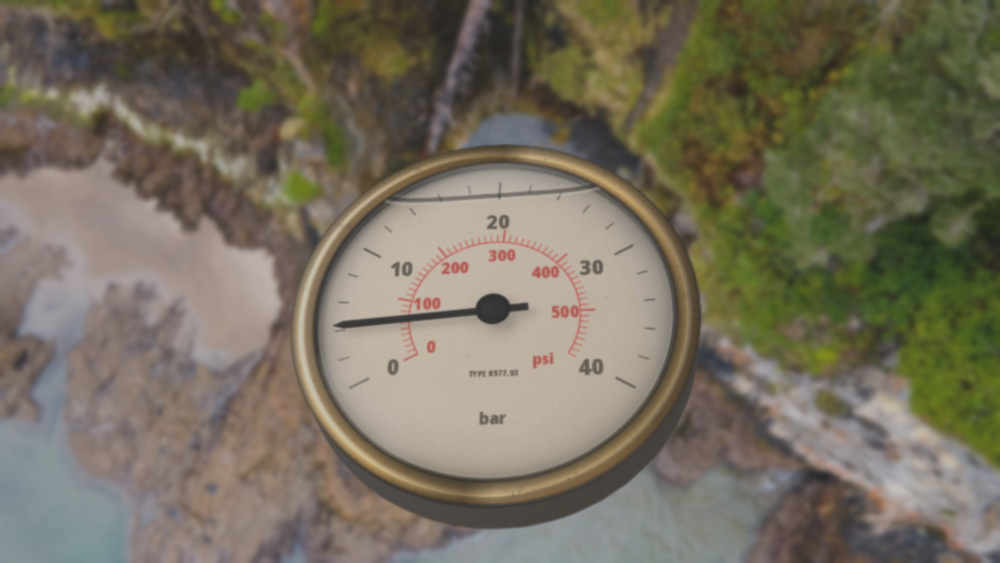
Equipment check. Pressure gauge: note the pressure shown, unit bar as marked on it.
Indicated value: 4 bar
